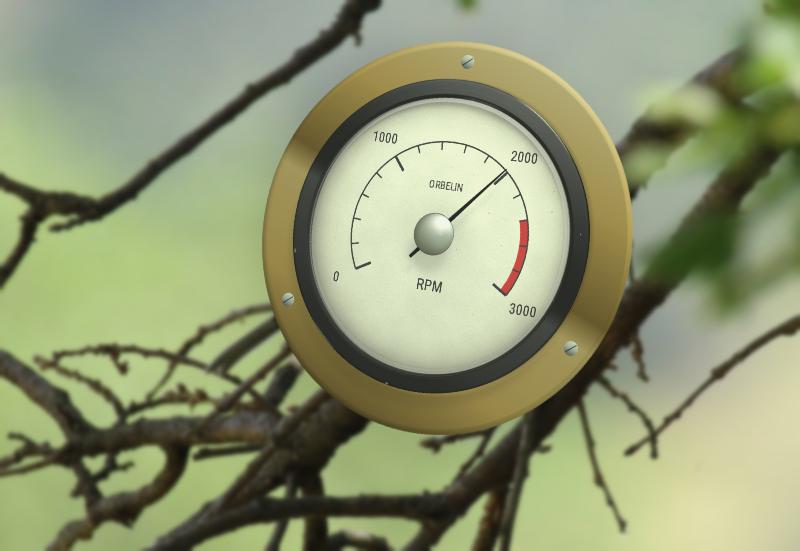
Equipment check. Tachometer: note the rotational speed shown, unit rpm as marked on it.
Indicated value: 2000 rpm
